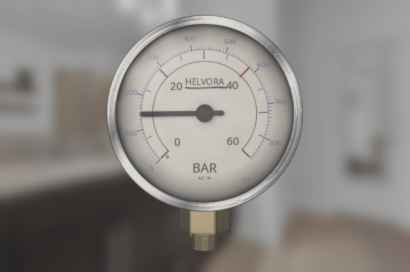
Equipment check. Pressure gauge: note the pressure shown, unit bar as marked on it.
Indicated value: 10 bar
